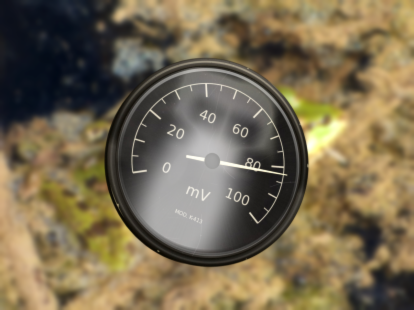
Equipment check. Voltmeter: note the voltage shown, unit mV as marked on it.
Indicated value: 82.5 mV
